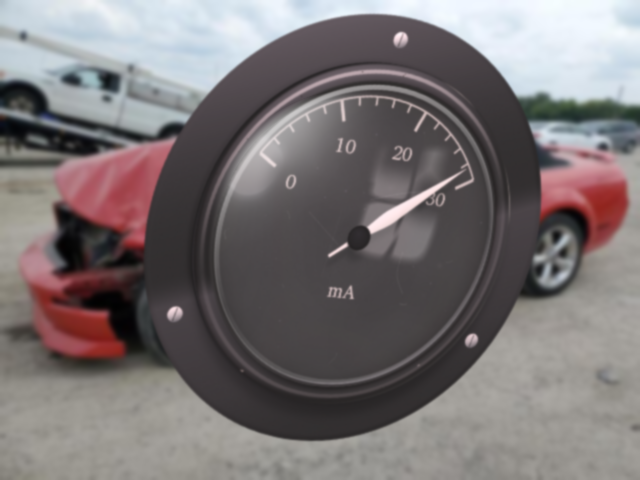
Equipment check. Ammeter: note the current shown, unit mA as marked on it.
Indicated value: 28 mA
